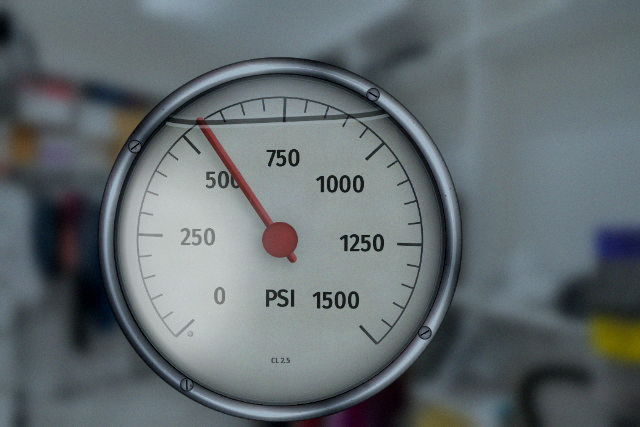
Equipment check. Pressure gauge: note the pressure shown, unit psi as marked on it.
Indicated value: 550 psi
